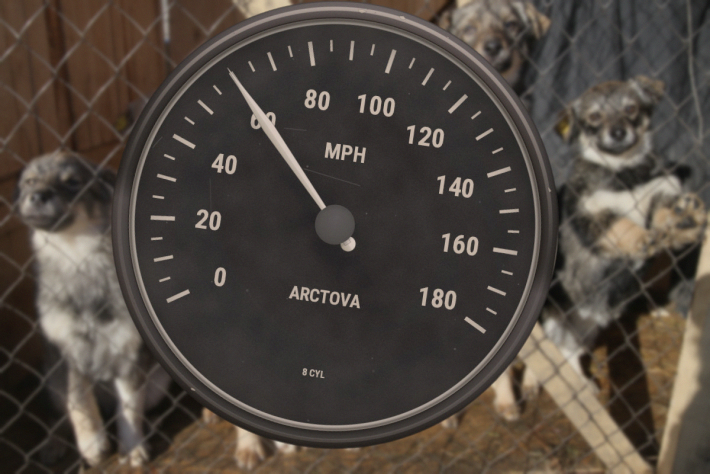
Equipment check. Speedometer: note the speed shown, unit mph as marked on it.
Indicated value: 60 mph
